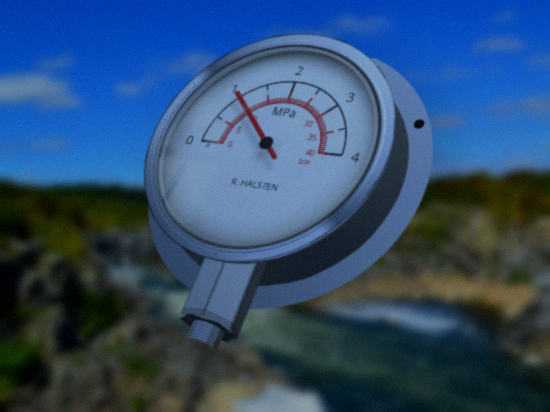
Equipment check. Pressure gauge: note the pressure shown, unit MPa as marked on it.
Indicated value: 1 MPa
